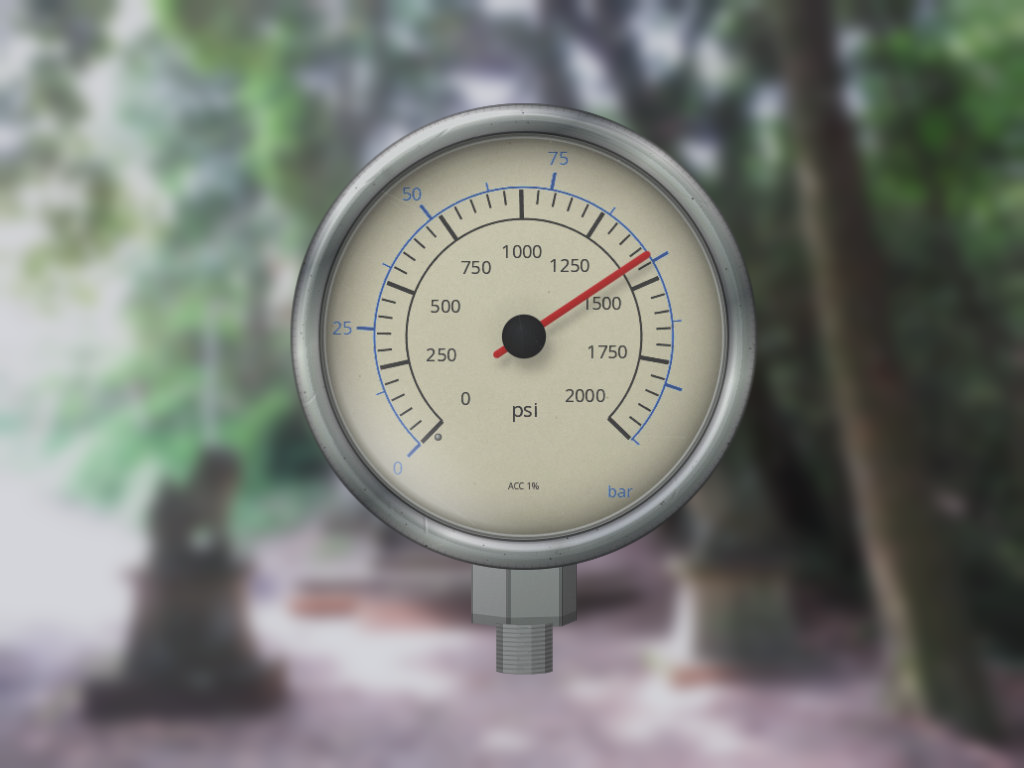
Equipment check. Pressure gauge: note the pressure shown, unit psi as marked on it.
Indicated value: 1425 psi
